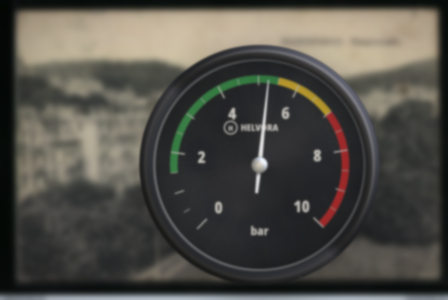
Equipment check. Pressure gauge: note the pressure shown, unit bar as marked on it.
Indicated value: 5.25 bar
